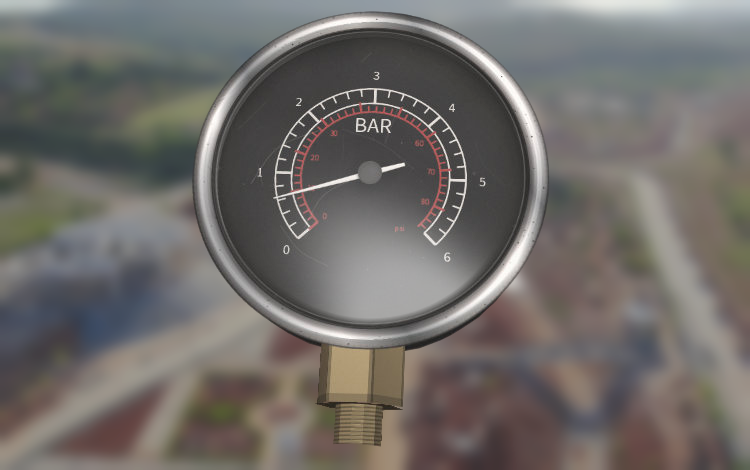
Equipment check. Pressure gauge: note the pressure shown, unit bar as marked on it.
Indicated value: 0.6 bar
